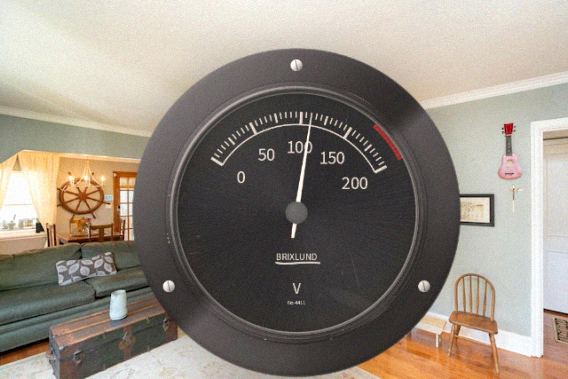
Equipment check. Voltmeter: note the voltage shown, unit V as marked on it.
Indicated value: 110 V
